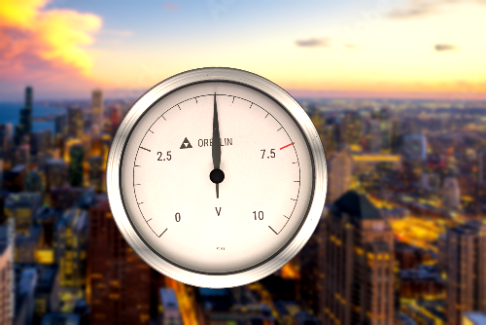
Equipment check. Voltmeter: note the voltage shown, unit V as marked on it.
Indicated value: 5 V
